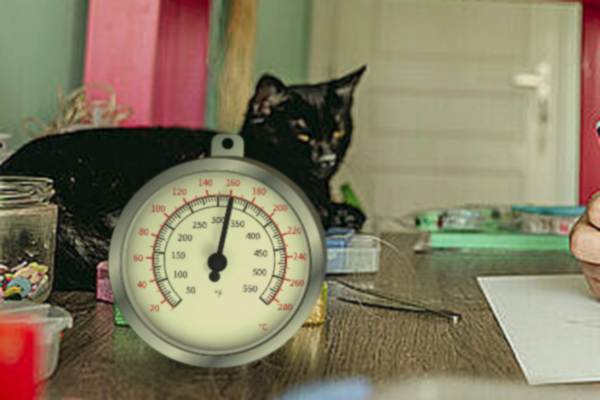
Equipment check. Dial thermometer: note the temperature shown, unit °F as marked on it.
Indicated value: 325 °F
